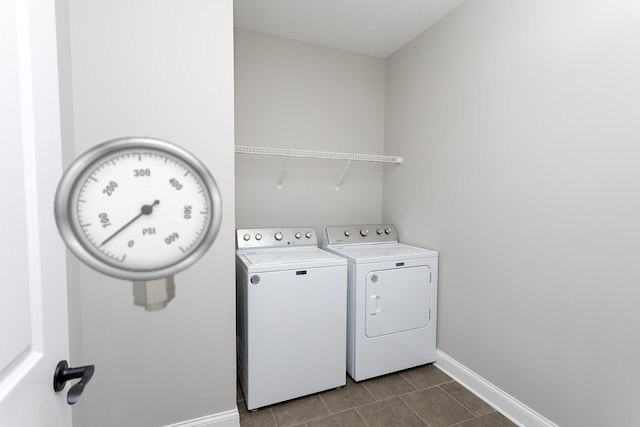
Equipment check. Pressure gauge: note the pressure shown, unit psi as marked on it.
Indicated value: 50 psi
